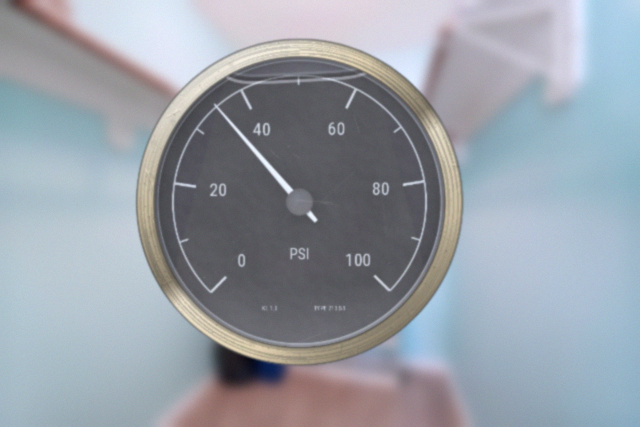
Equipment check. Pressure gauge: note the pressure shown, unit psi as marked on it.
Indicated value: 35 psi
